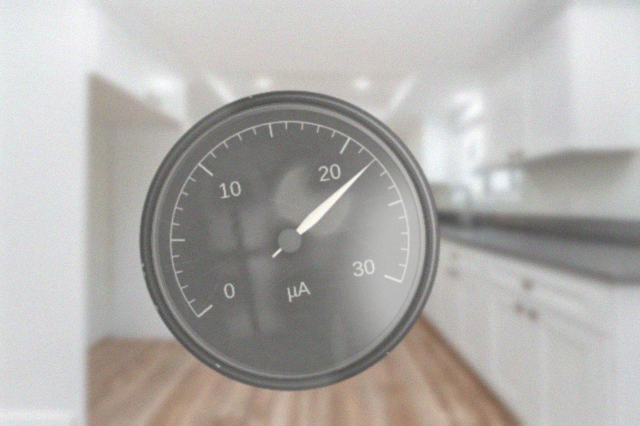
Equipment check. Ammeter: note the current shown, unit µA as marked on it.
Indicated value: 22 µA
